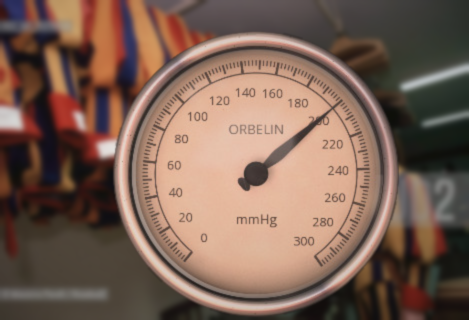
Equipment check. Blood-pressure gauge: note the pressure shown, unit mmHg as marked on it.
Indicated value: 200 mmHg
